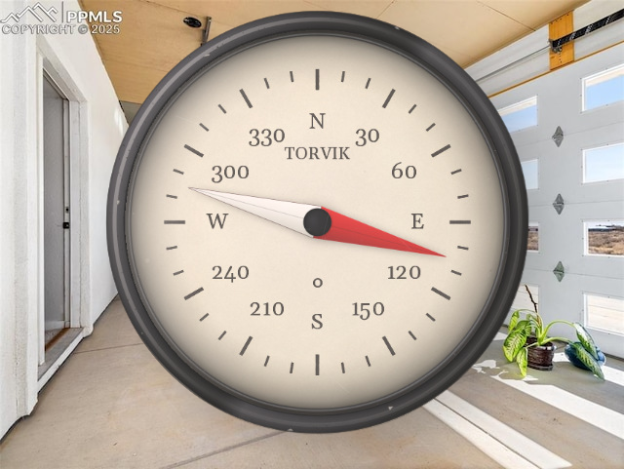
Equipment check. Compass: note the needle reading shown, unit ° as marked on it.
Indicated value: 105 °
